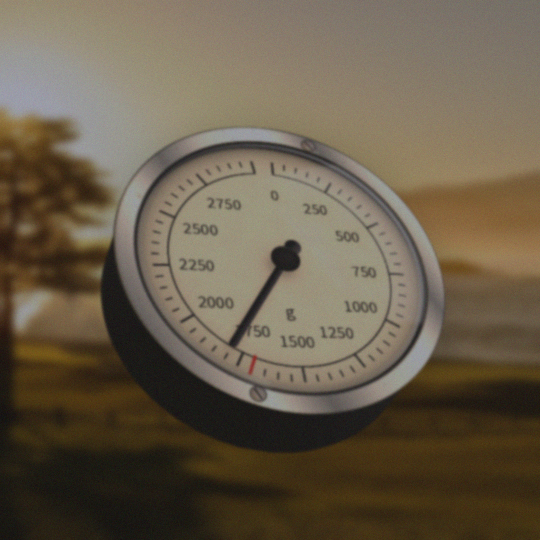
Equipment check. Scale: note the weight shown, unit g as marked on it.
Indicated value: 1800 g
